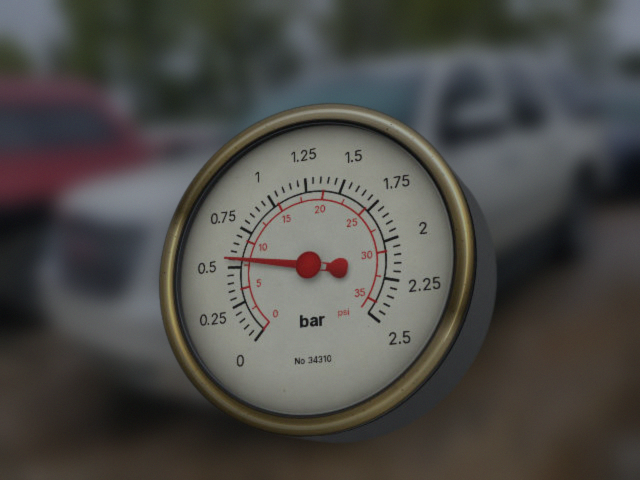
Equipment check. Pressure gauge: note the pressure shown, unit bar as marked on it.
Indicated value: 0.55 bar
